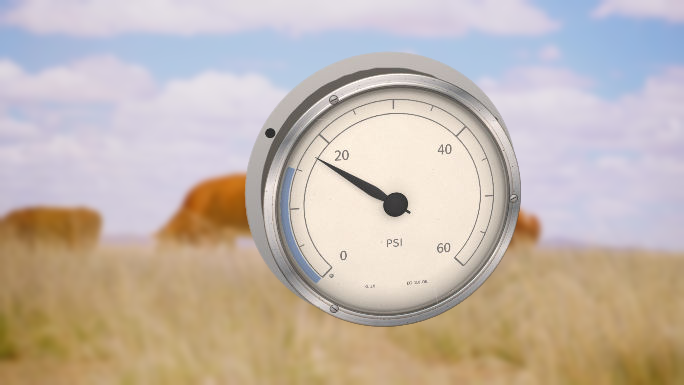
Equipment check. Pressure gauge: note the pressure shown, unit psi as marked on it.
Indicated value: 17.5 psi
